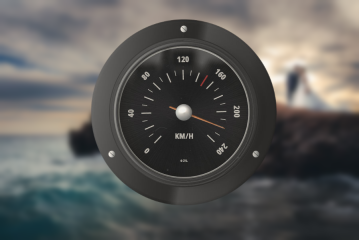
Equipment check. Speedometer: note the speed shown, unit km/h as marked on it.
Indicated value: 220 km/h
